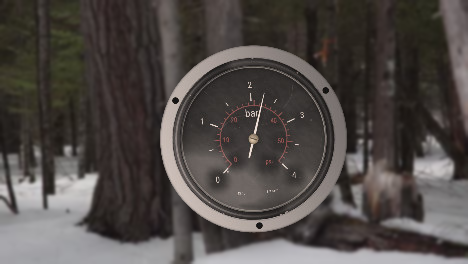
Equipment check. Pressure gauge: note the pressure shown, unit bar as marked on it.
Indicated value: 2.25 bar
